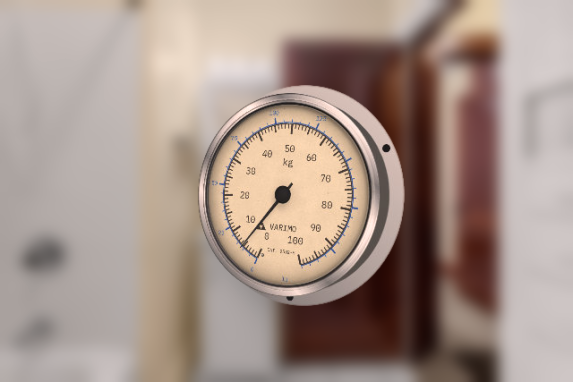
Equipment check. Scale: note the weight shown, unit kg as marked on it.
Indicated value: 5 kg
